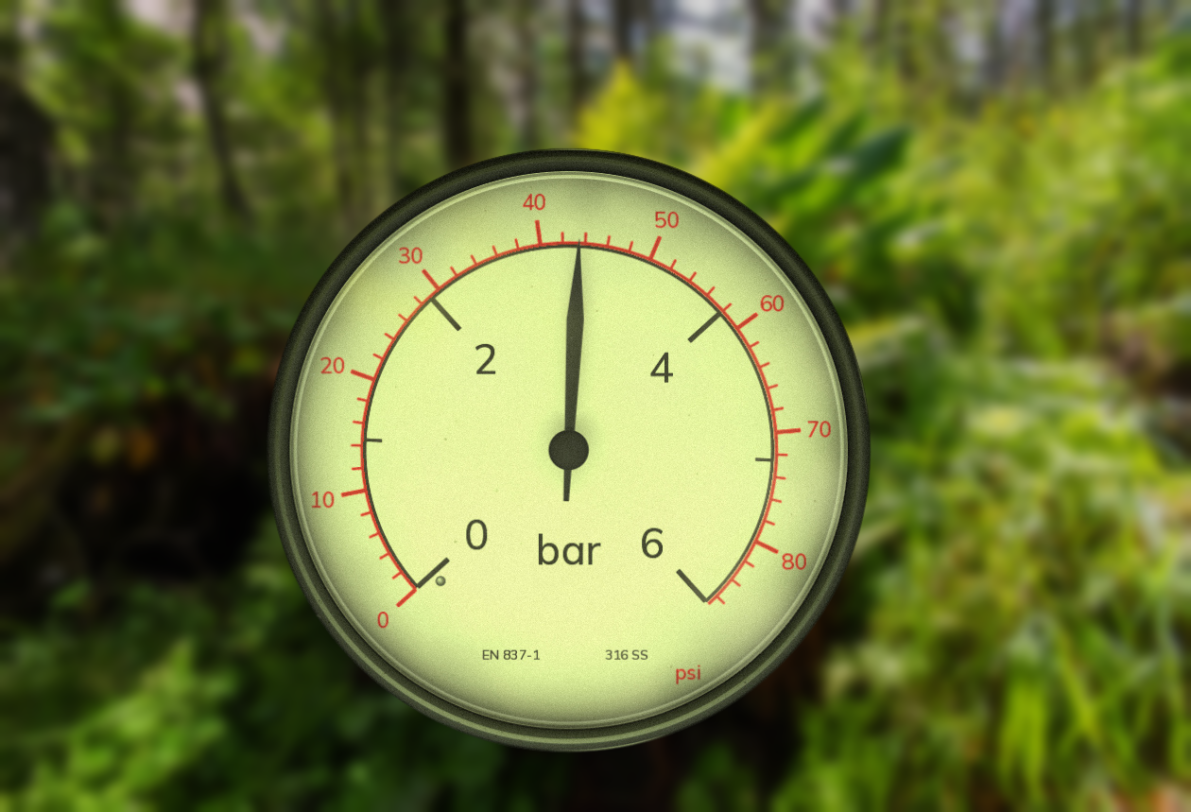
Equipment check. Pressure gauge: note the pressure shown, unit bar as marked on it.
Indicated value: 3 bar
